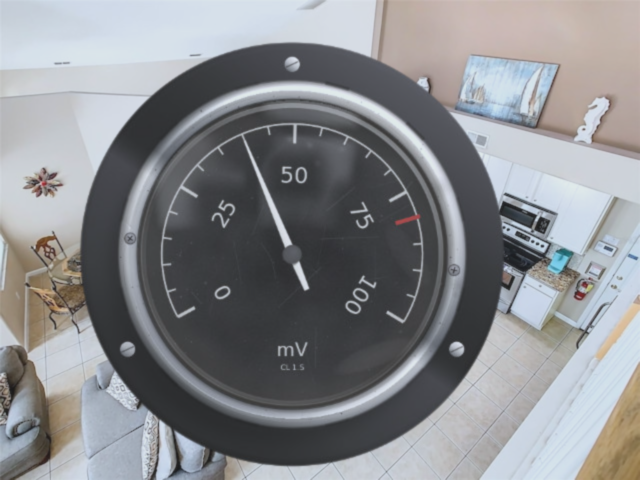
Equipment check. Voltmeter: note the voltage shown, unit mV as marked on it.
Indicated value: 40 mV
